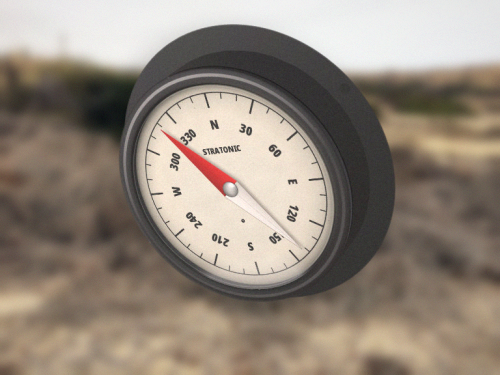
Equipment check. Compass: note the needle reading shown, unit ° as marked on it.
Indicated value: 320 °
